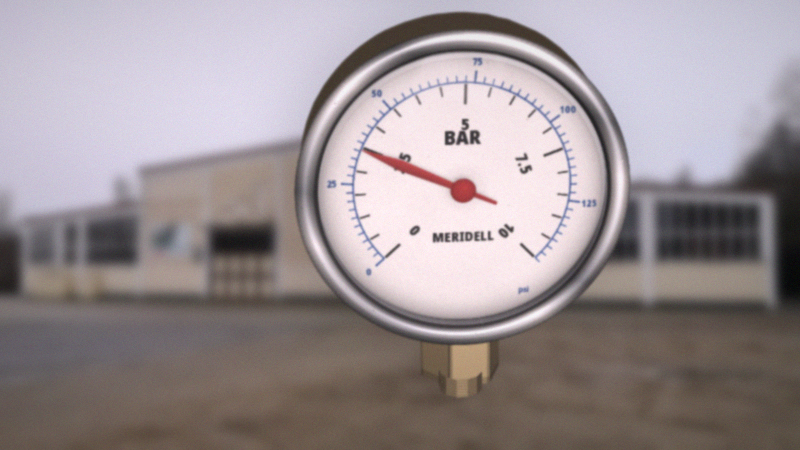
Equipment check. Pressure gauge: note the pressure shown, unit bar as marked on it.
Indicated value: 2.5 bar
